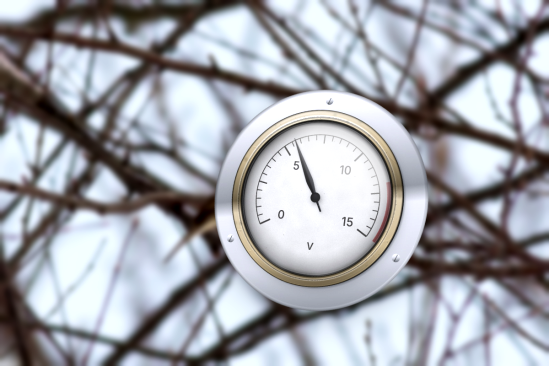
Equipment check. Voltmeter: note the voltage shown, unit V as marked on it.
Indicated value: 5.75 V
